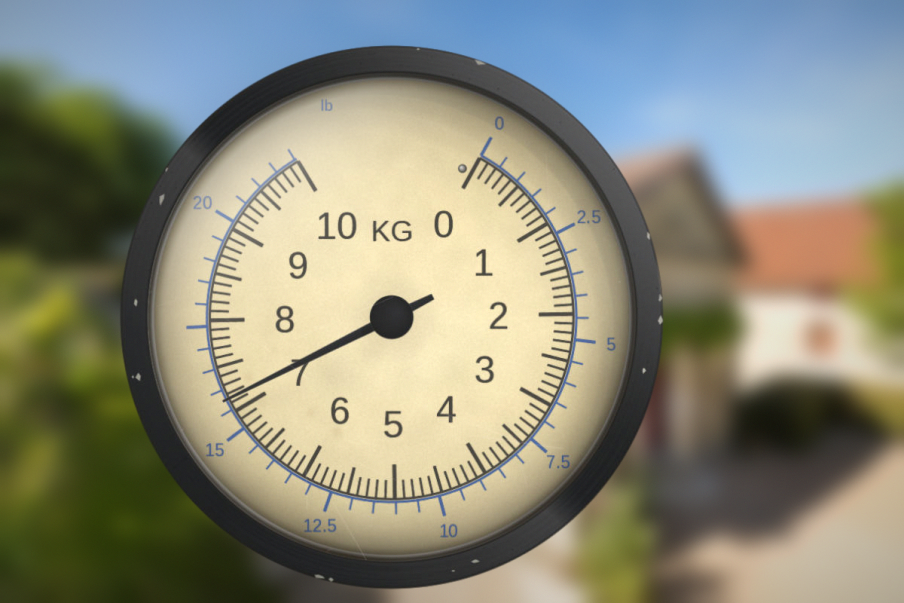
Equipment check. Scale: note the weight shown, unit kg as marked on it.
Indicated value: 7.15 kg
